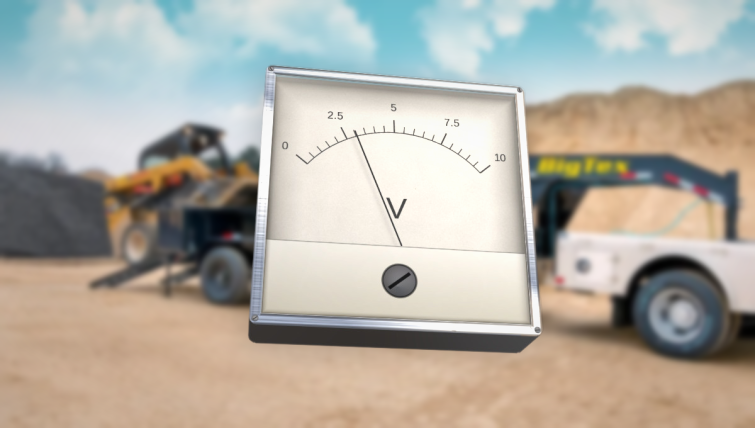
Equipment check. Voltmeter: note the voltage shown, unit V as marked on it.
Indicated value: 3 V
